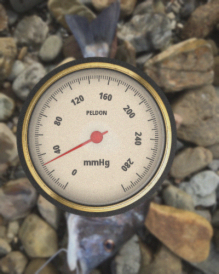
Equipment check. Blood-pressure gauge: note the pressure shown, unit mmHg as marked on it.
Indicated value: 30 mmHg
